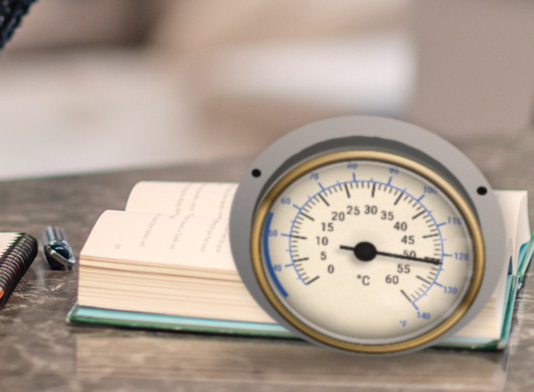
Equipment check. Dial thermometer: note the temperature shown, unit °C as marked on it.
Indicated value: 50 °C
